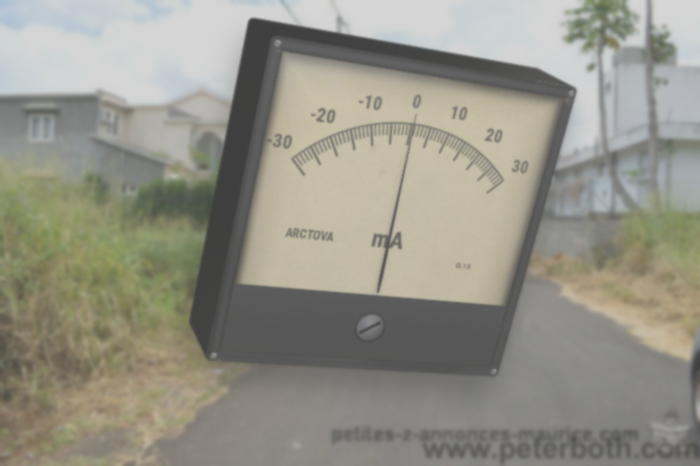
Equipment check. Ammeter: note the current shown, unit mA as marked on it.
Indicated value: 0 mA
